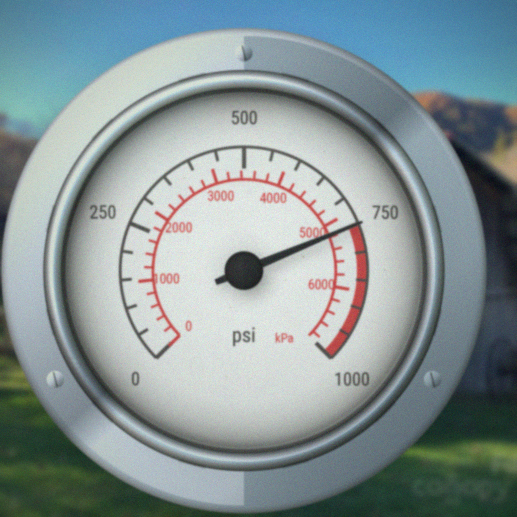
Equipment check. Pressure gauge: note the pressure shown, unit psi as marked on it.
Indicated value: 750 psi
